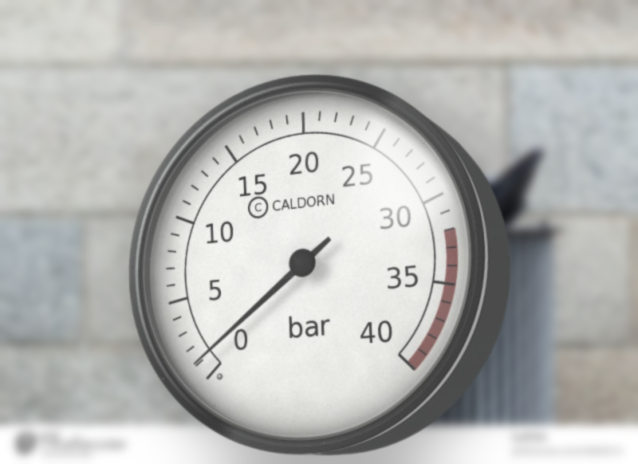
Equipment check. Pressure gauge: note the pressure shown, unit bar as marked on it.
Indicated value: 1 bar
